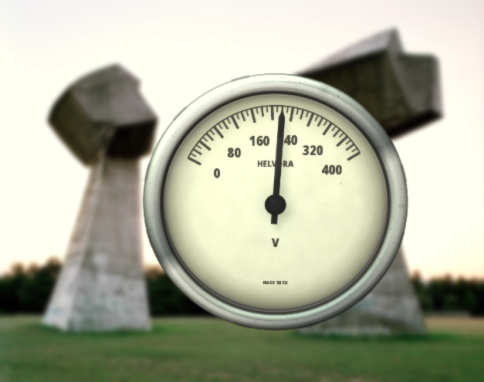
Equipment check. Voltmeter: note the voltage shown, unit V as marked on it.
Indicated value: 220 V
